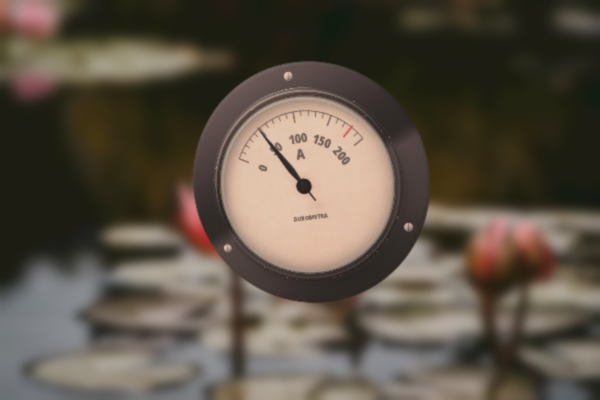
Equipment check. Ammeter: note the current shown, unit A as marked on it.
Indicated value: 50 A
